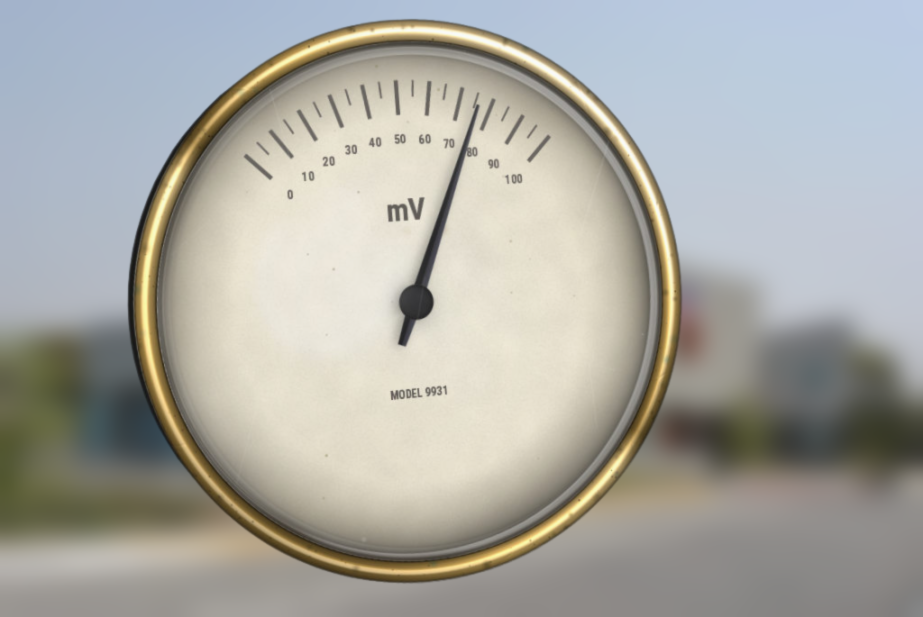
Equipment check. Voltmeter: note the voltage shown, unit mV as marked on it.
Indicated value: 75 mV
